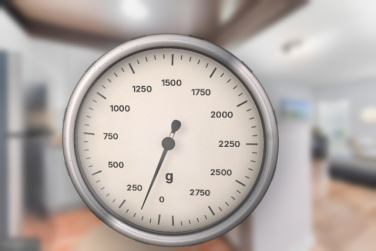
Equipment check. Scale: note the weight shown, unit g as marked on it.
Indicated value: 125 g
